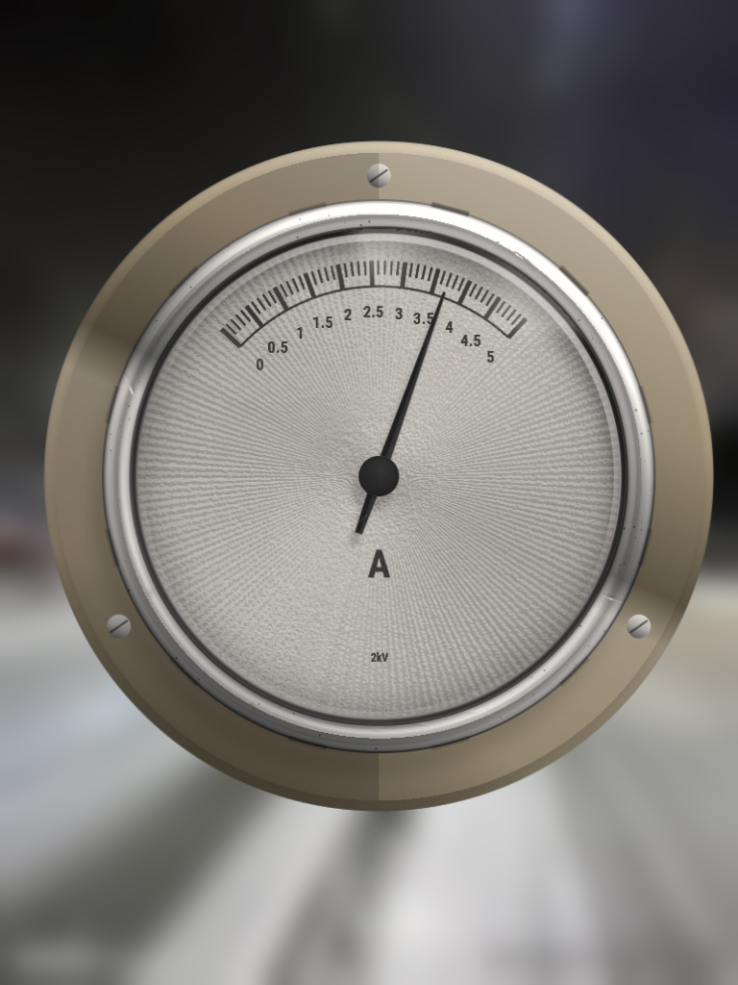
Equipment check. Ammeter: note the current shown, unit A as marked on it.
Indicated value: 3.7 A
